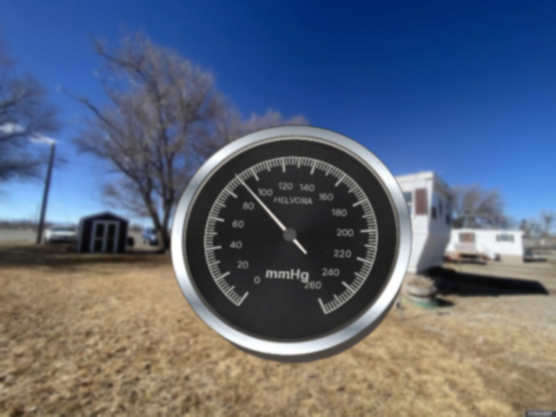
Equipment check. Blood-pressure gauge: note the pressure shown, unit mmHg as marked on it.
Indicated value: 90 mmHg
